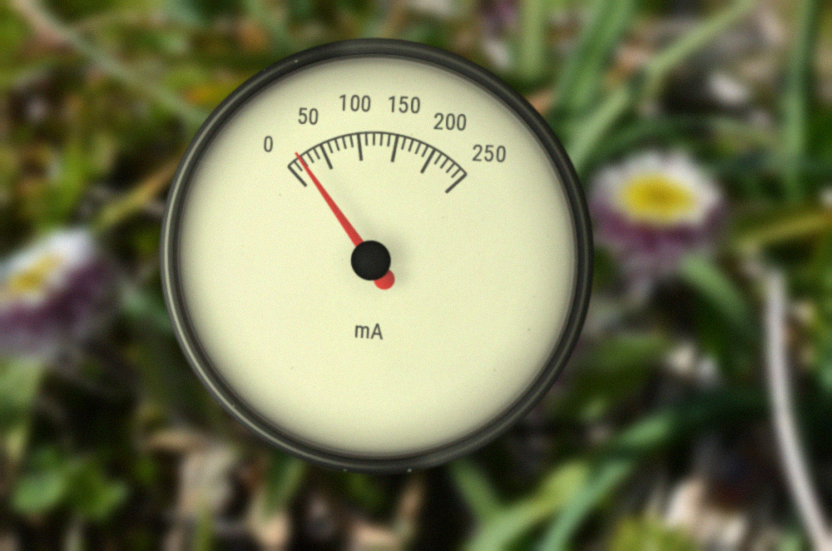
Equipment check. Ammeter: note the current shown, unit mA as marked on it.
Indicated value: 20 mA
